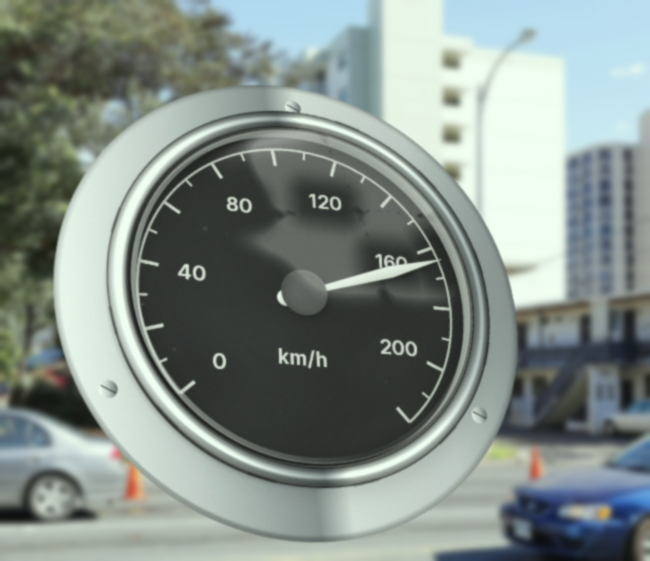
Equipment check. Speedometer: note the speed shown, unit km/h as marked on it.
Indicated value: 165 km/h
